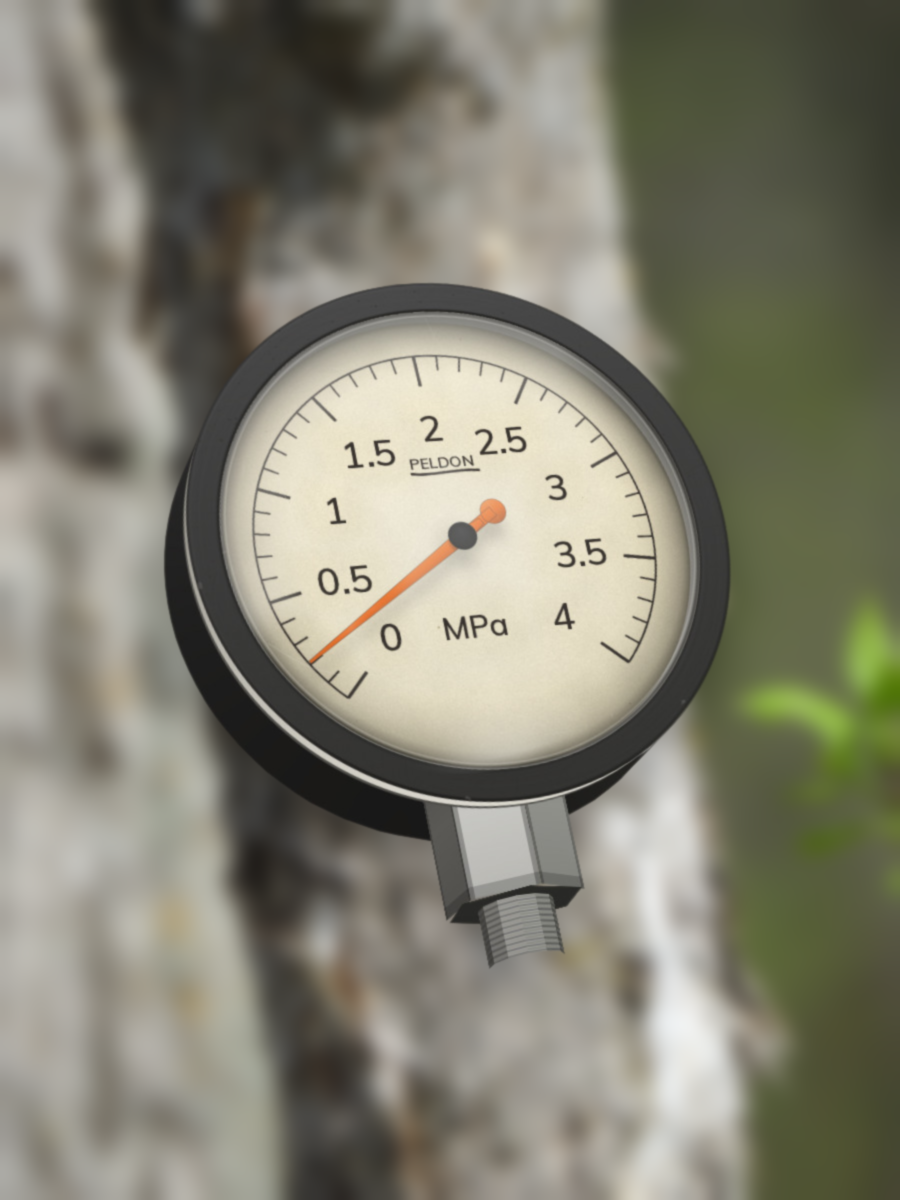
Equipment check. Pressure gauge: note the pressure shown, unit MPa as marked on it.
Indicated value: 0.2 MPa
